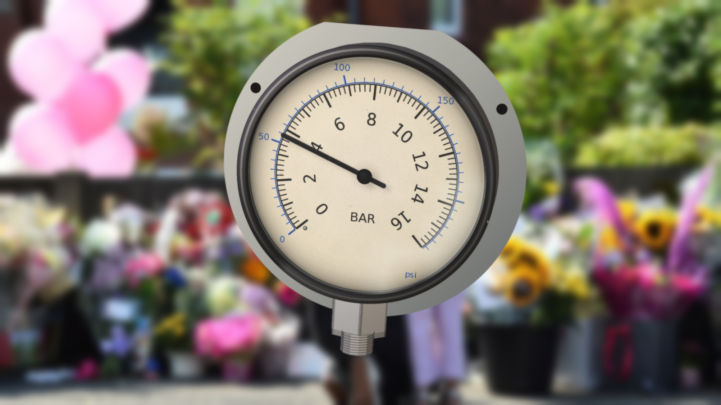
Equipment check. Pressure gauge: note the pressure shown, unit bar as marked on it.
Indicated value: 3.8 bar
